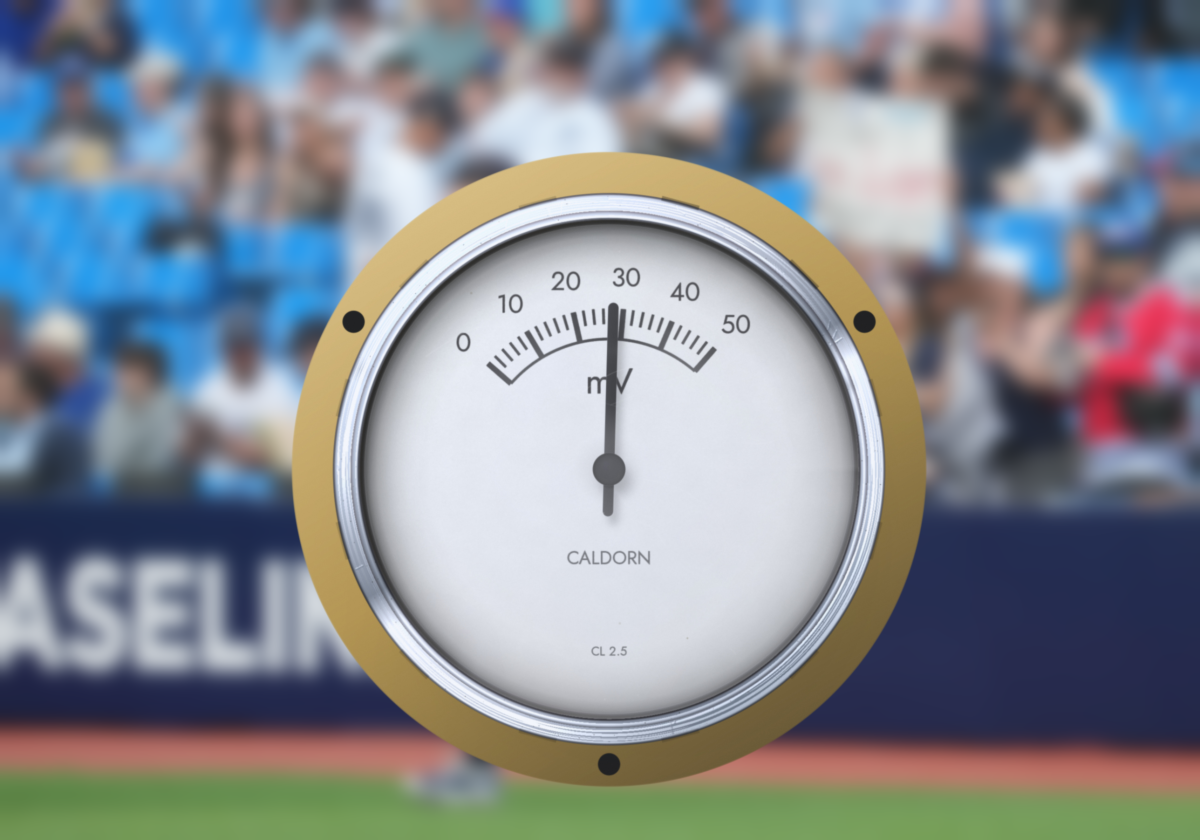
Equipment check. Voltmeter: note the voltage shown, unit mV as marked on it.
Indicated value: 28 mV
